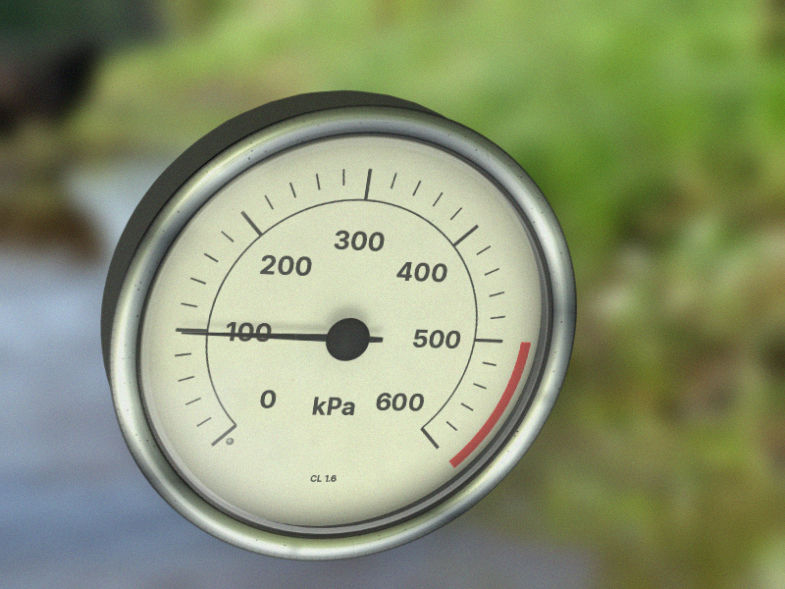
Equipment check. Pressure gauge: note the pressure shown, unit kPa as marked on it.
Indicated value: 100 kPa
